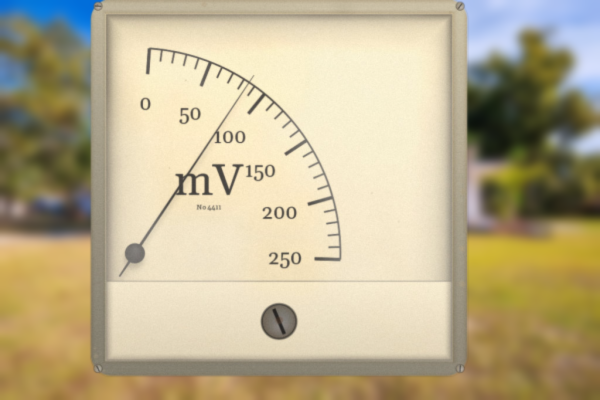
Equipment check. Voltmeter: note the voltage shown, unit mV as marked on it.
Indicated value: 85 mV
